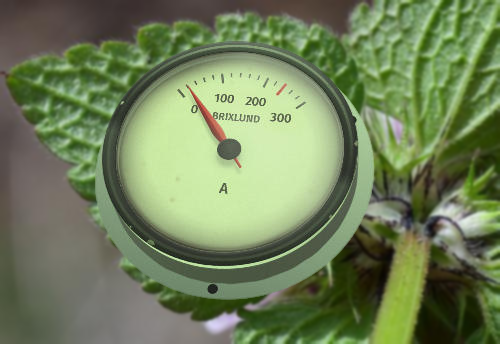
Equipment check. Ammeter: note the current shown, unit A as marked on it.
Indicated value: 20 A
